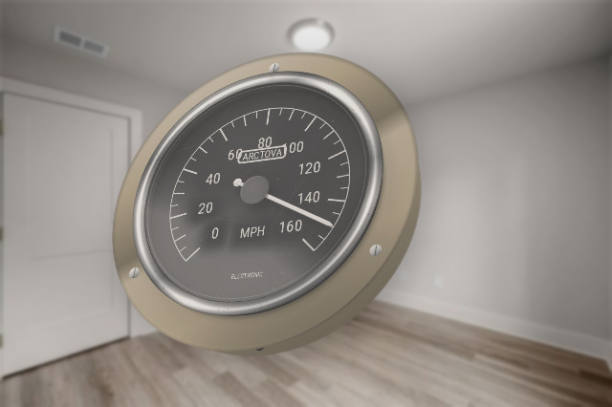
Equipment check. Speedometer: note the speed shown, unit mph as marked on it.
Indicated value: 150 mph
